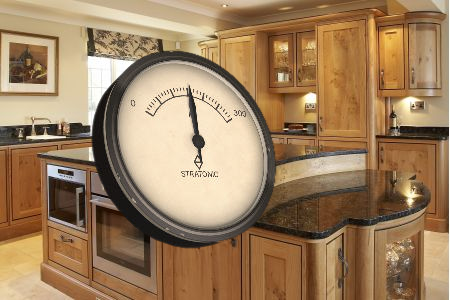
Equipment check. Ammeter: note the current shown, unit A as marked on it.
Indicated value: 150 A
